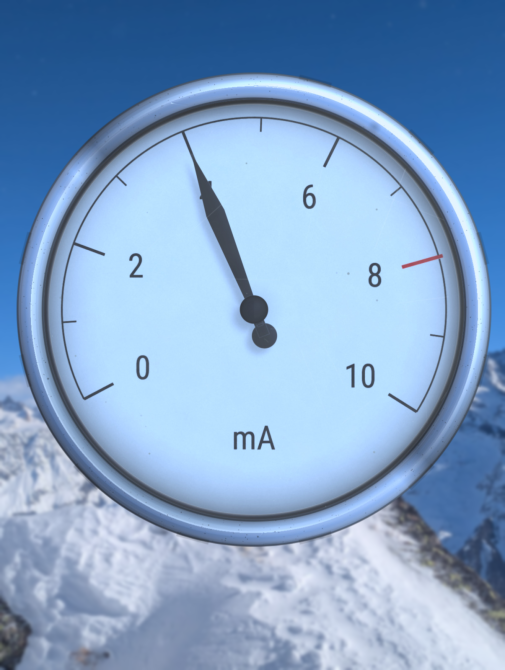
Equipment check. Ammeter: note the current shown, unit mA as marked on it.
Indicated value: 4 mA
